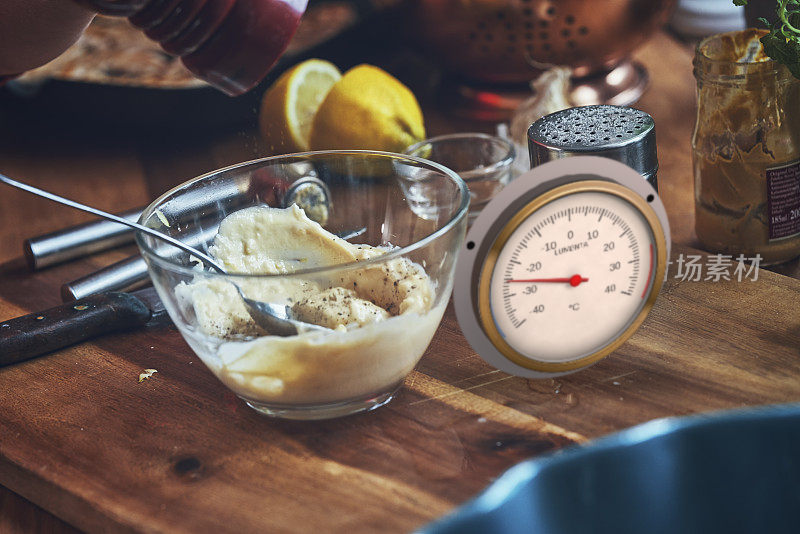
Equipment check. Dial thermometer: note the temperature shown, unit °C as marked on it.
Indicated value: -25 °C
